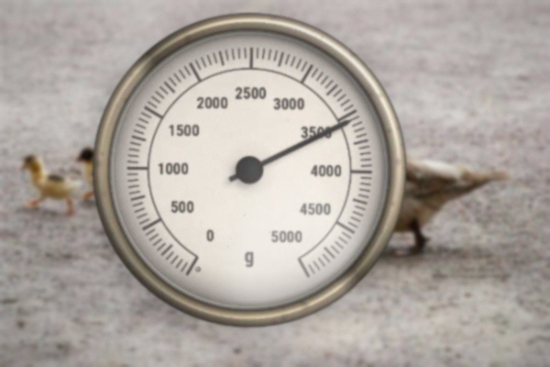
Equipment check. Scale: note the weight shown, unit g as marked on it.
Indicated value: 3550 g
